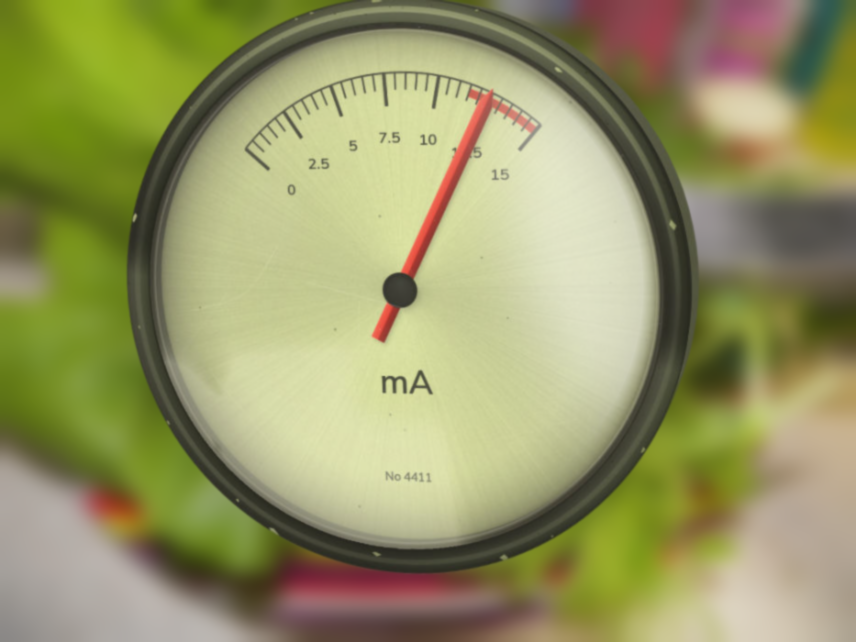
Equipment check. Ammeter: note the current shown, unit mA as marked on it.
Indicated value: 12.5 mA
